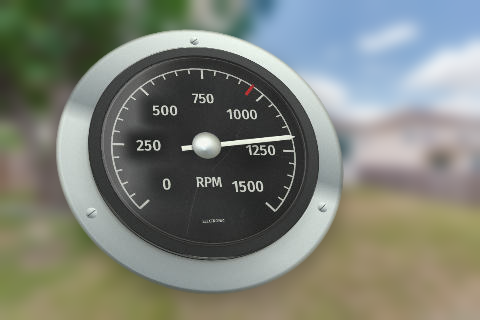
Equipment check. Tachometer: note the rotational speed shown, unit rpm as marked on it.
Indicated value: 1200 rpm
